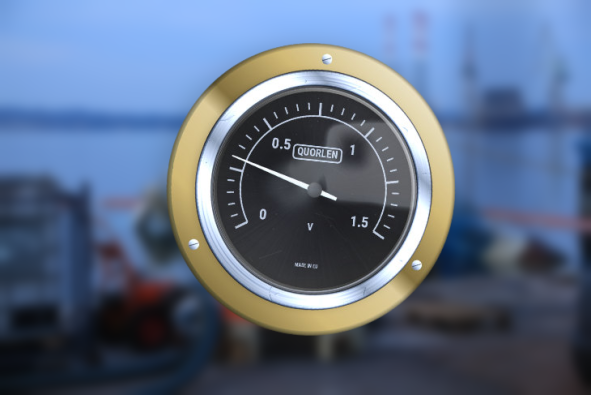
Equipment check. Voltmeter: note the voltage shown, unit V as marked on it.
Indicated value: 0.3 V
